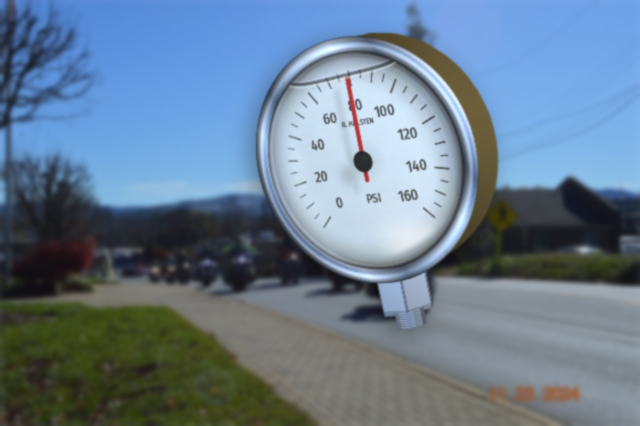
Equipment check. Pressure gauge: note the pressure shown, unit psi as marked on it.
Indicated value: 80 psi
